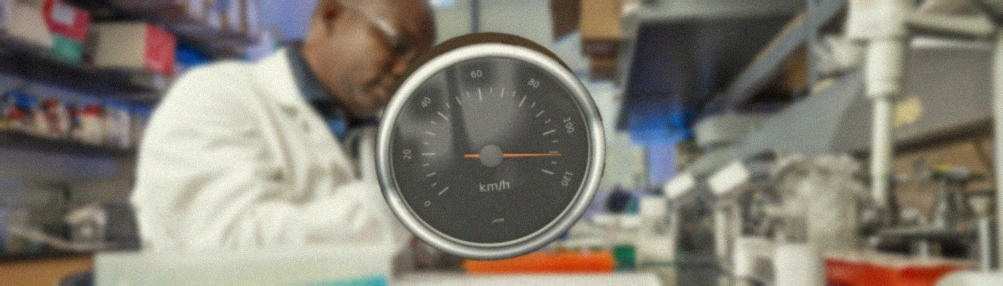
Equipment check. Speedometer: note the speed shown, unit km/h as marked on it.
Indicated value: 110 km/h
